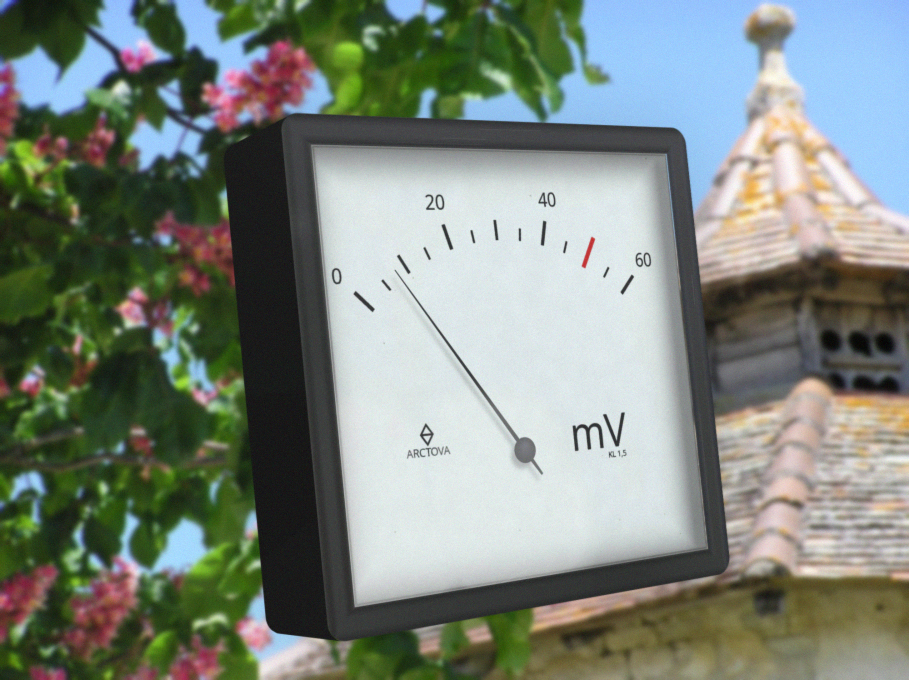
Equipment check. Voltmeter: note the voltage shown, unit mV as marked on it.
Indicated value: 7.5 mV
